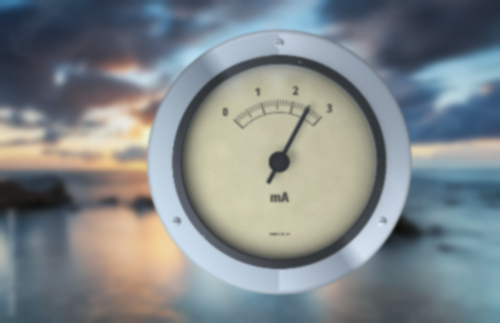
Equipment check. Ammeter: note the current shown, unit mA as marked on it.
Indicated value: 2.5 mA
